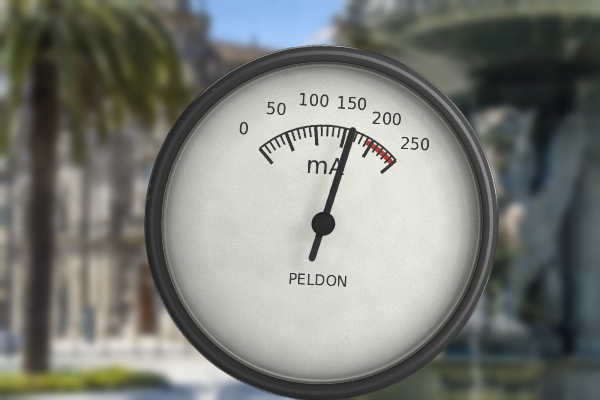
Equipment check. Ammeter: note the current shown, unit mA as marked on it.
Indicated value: 160 mA
